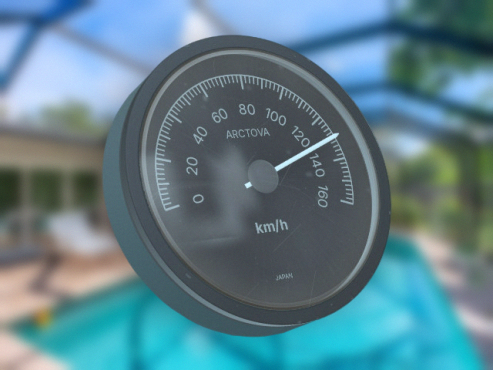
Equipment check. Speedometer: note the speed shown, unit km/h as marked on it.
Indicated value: 130 km/h
